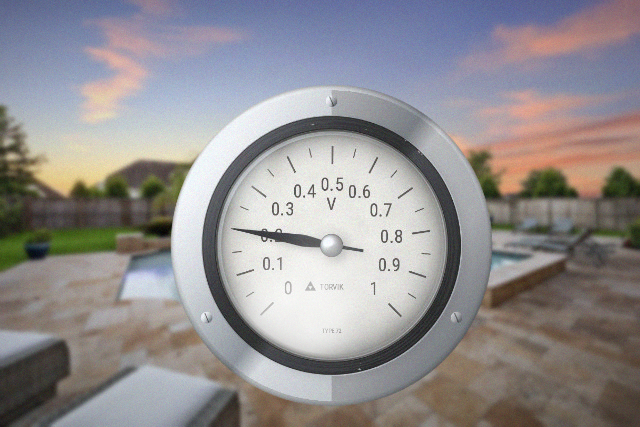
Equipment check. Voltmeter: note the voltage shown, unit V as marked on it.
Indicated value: 0.2 V
